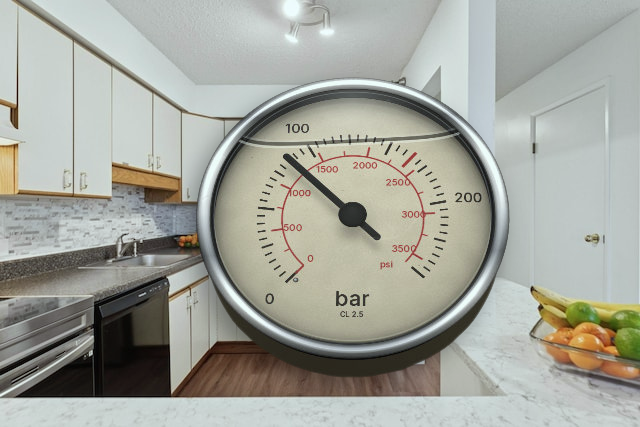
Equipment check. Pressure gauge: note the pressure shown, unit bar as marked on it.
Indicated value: 85 bar
